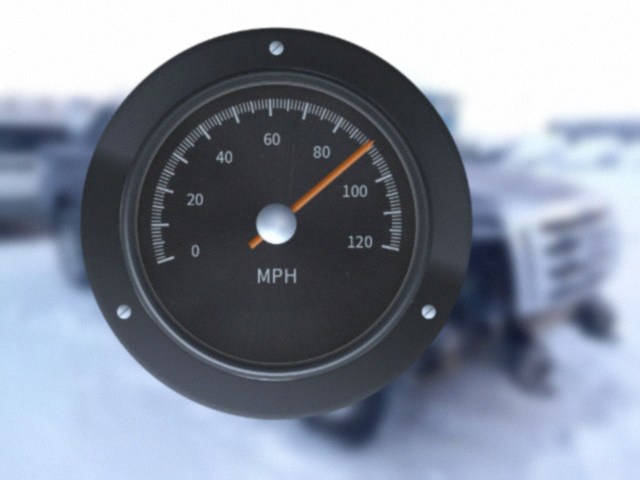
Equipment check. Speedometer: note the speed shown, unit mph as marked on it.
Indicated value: 90 mph
